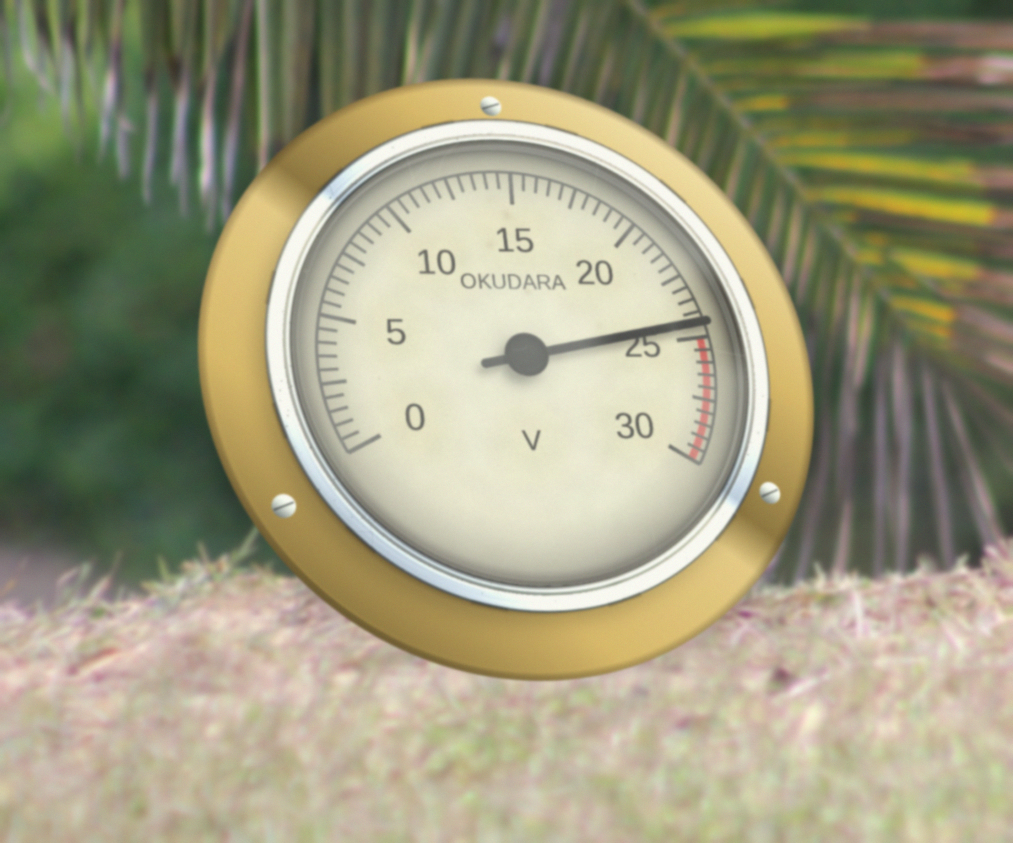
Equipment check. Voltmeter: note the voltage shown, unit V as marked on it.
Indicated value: 24.5 V
